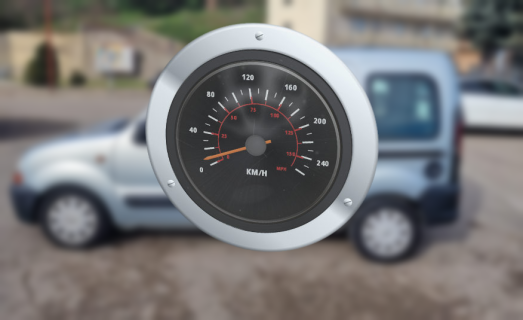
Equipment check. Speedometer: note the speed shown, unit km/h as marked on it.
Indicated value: 10 km/h
